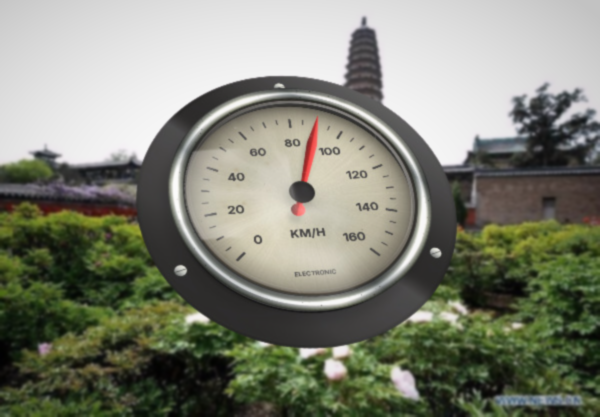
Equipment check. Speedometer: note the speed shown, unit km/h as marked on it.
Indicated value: 90 km/h
